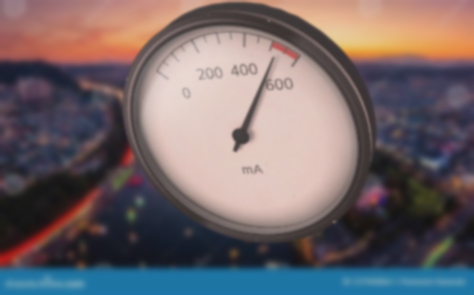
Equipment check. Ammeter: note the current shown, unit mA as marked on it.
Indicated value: 525 mA
